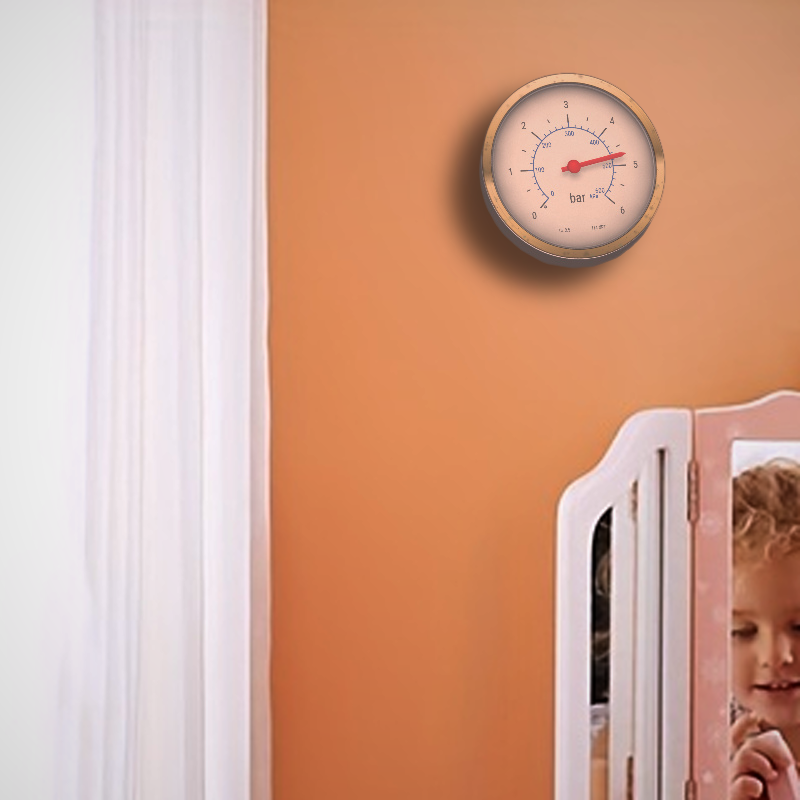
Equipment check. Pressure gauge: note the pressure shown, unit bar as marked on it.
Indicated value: 4.75 bar
